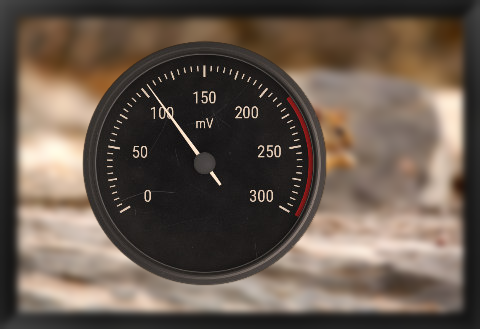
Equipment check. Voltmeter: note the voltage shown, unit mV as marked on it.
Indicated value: 105 mV
